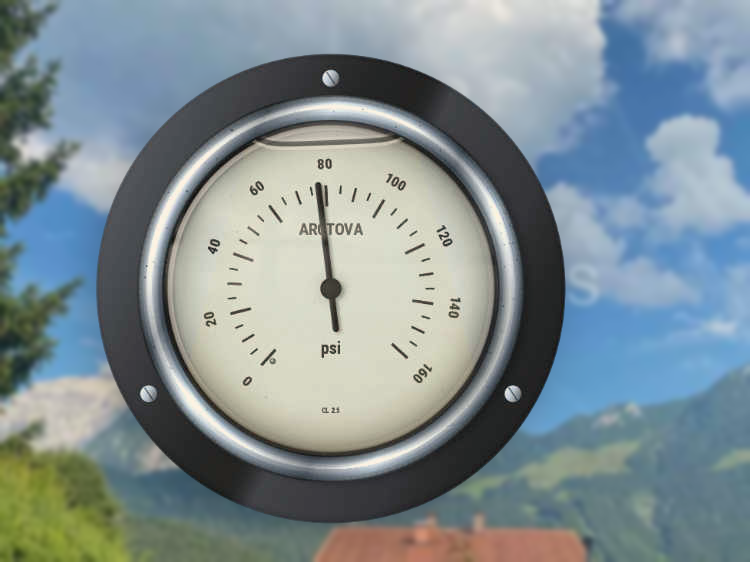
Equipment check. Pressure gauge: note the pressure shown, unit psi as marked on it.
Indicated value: 77.5 psi
